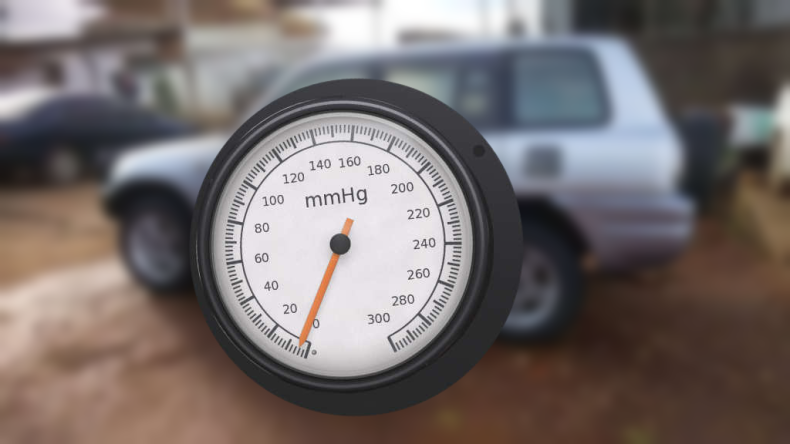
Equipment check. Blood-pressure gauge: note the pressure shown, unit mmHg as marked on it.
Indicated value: 4 mmHg
